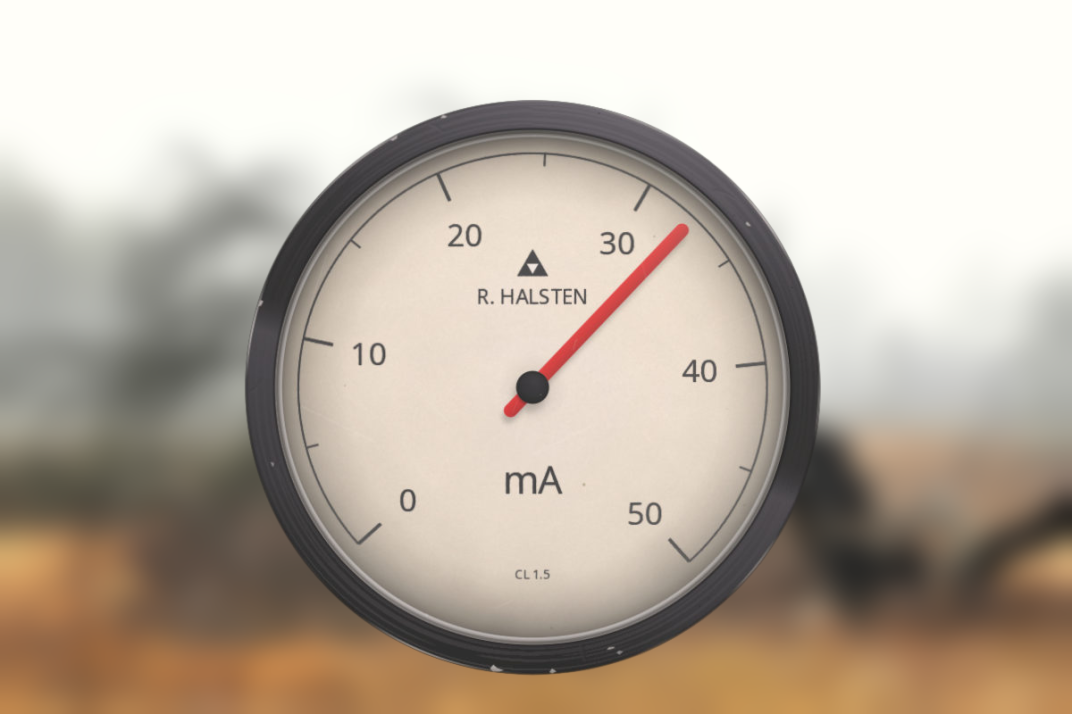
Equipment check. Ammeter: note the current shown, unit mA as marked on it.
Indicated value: 32.5 mA
